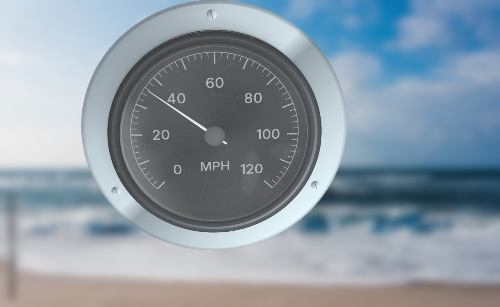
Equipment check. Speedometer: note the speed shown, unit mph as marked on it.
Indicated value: 36 mph
